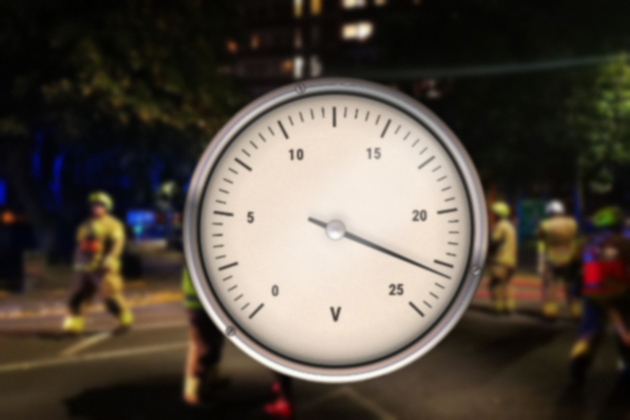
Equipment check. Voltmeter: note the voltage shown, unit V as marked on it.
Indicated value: 23 V
